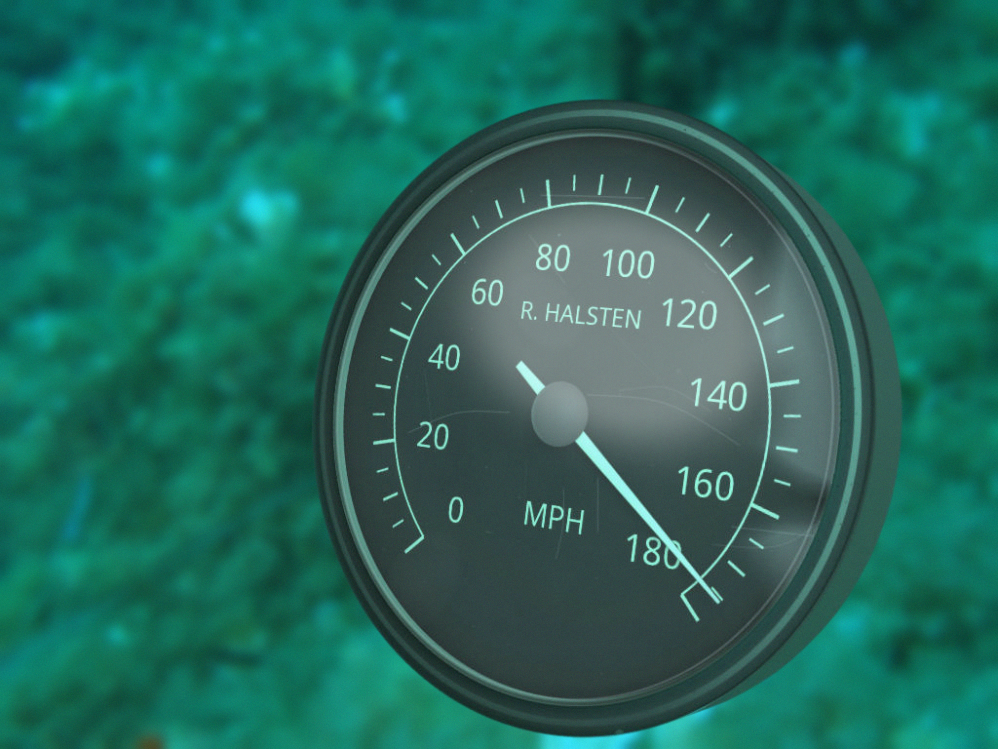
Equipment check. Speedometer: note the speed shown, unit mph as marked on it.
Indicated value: 175 mph
